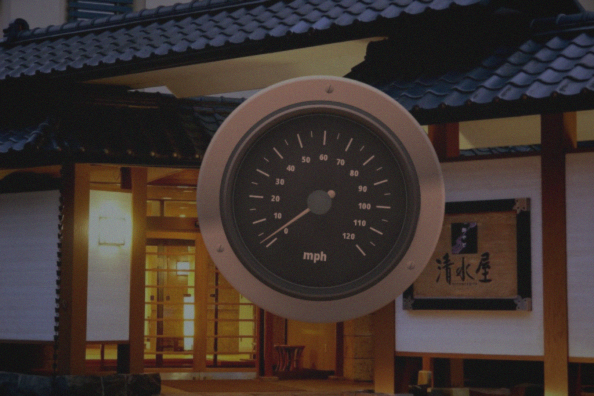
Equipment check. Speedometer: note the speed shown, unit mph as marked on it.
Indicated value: 2.5 mph
